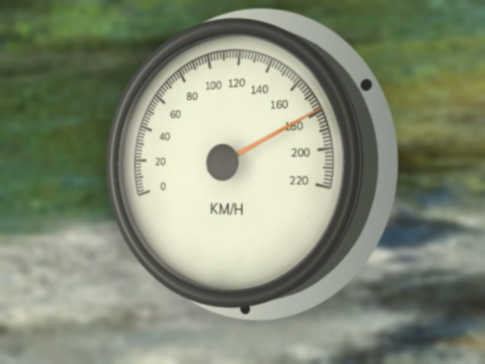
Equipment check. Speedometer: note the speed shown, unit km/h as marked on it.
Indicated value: 180 km/h
